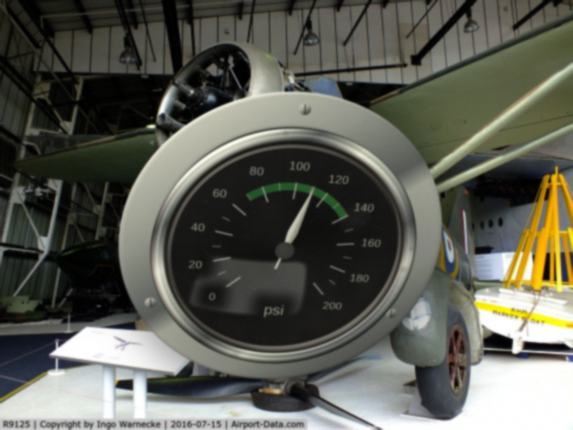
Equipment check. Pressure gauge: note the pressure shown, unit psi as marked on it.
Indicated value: 110 psi
